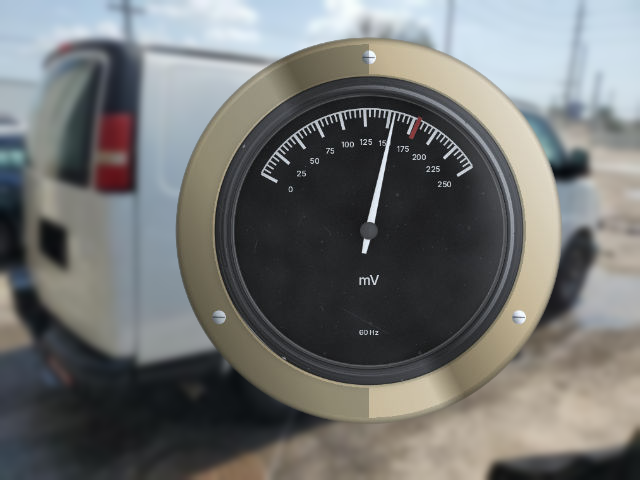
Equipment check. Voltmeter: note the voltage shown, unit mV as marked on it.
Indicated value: 155 mV
